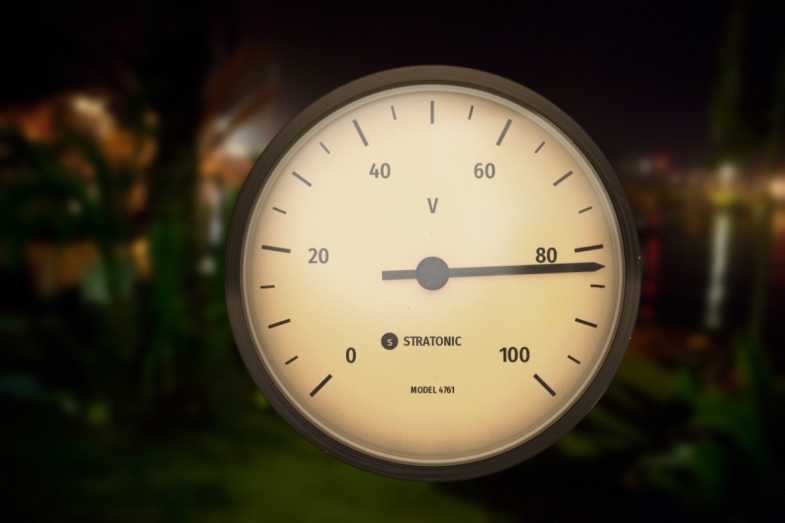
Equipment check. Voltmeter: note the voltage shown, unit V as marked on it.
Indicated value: 82.5 V
